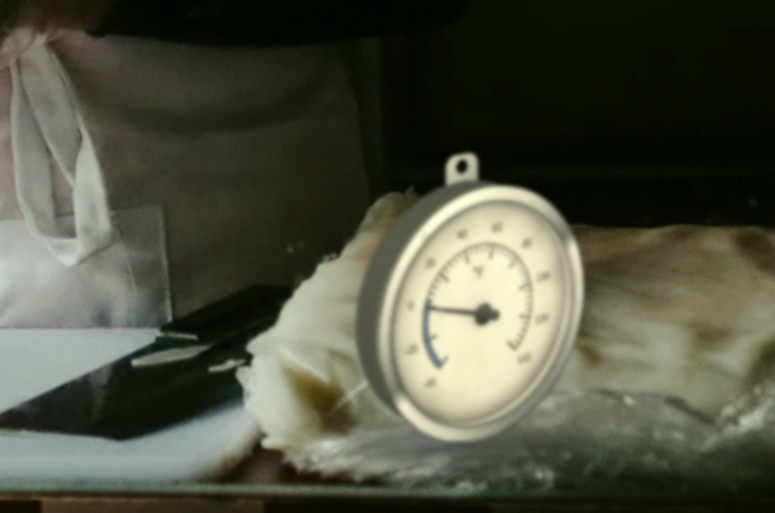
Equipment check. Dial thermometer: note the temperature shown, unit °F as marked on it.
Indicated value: 0 °F
